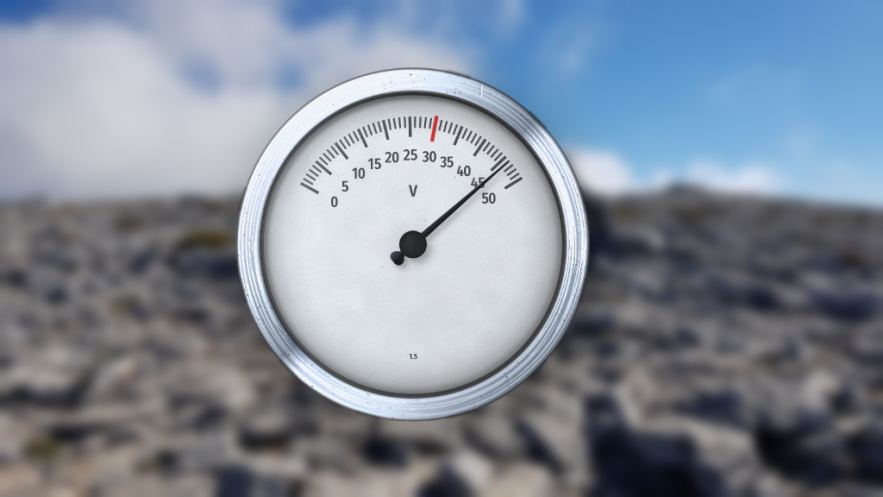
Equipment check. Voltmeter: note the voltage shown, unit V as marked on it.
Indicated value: 46 V
